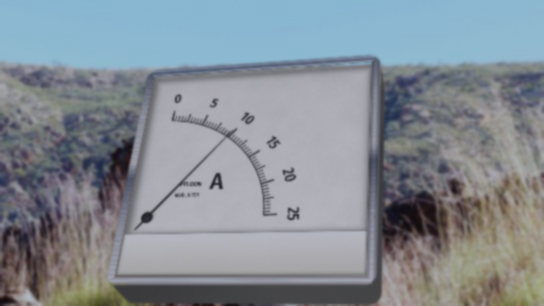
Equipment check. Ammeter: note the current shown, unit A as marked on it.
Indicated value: 10 A
